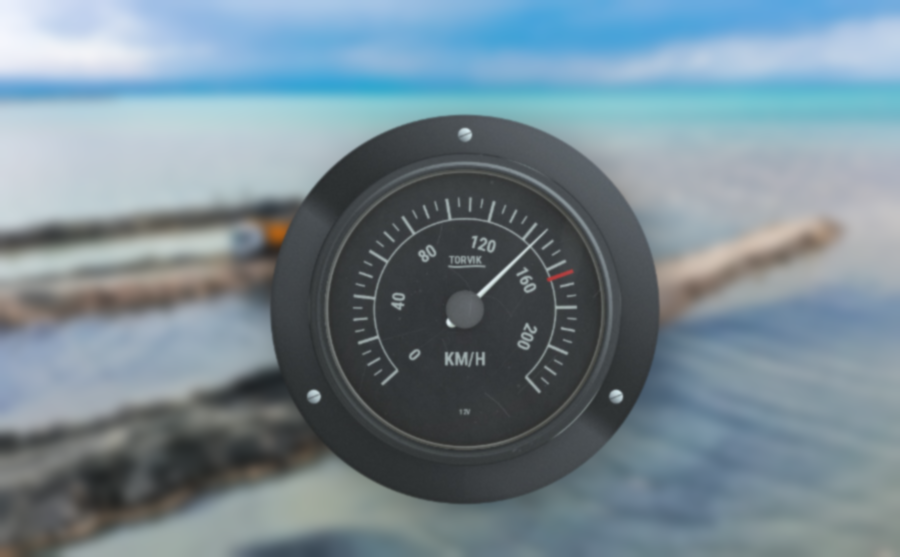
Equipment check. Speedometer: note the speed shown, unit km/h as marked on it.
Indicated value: 145 km/h
